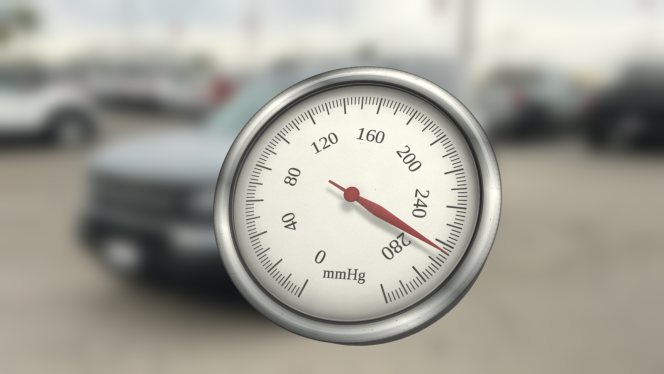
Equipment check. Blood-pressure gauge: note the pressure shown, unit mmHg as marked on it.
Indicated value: 264 mmHg
